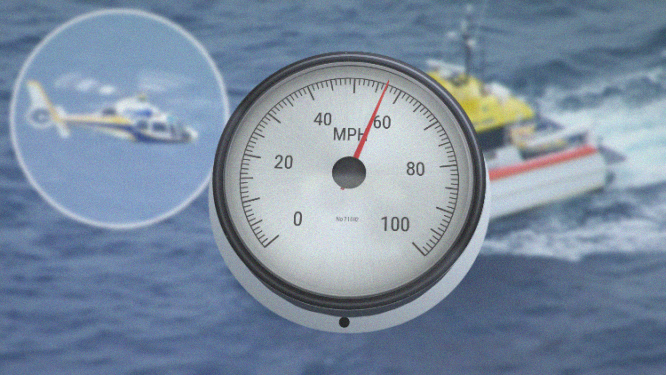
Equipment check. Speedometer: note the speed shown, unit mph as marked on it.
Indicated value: 57 mph
